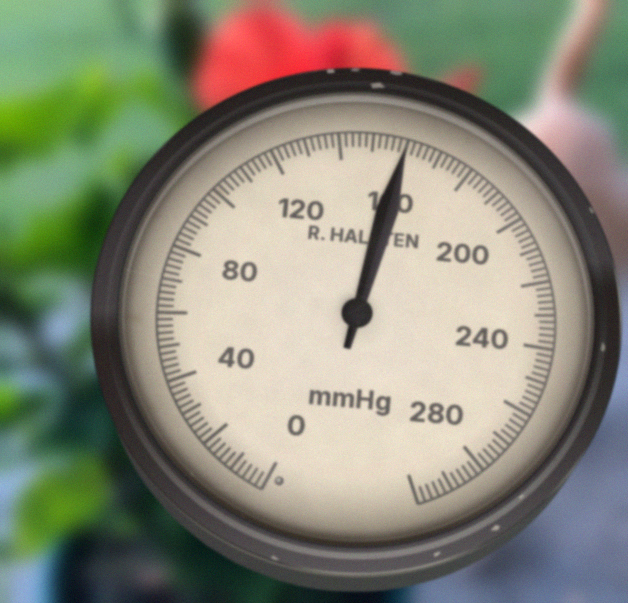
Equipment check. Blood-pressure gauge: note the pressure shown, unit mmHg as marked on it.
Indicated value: 160 mmHg
